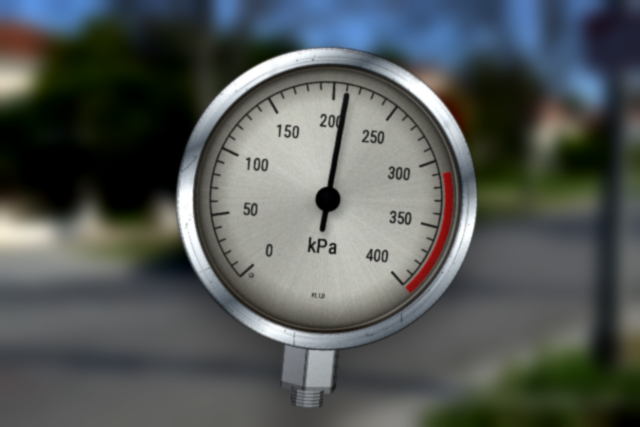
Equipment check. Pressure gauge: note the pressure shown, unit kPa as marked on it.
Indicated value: 210 kPa
